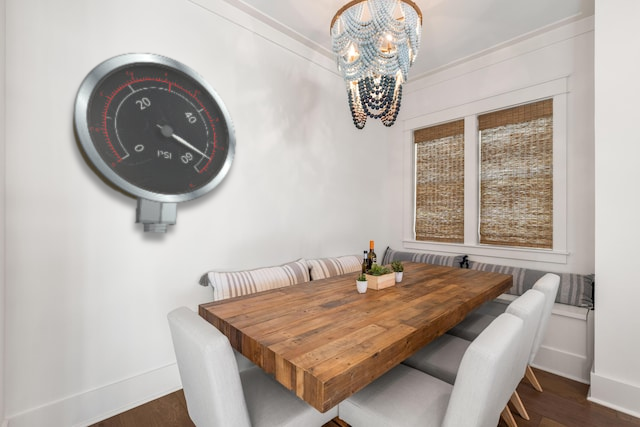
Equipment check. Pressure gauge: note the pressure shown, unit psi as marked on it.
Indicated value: 55 psi
